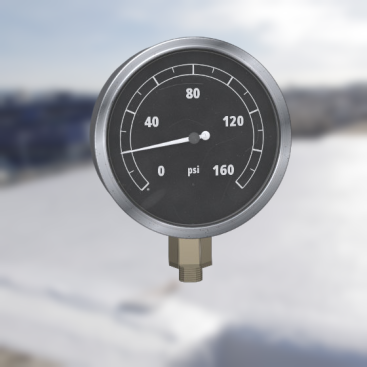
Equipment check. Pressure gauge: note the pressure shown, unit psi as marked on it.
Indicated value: 20 psi
